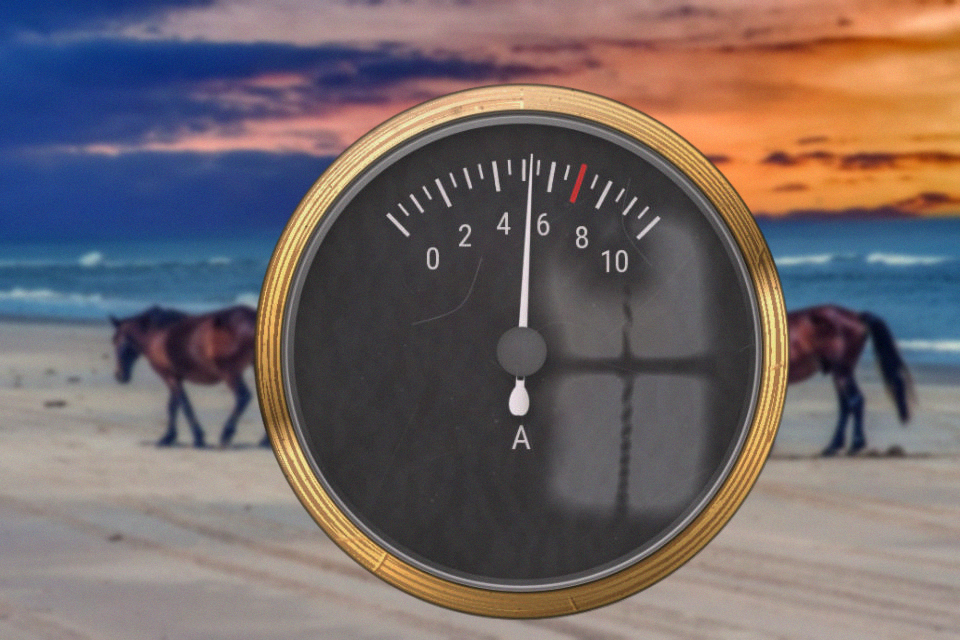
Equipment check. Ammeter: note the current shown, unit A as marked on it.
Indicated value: 5.25 A
